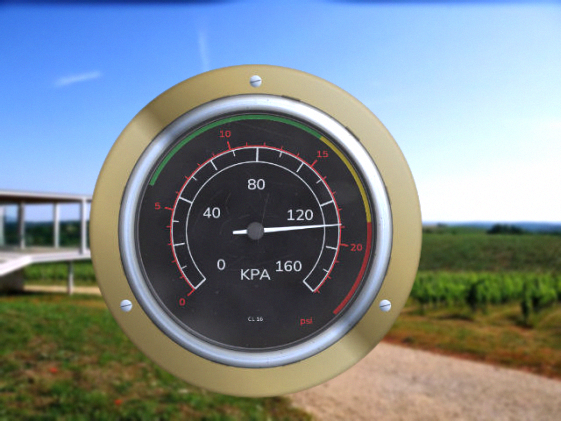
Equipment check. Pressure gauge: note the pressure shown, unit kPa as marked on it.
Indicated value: 130 kPa
